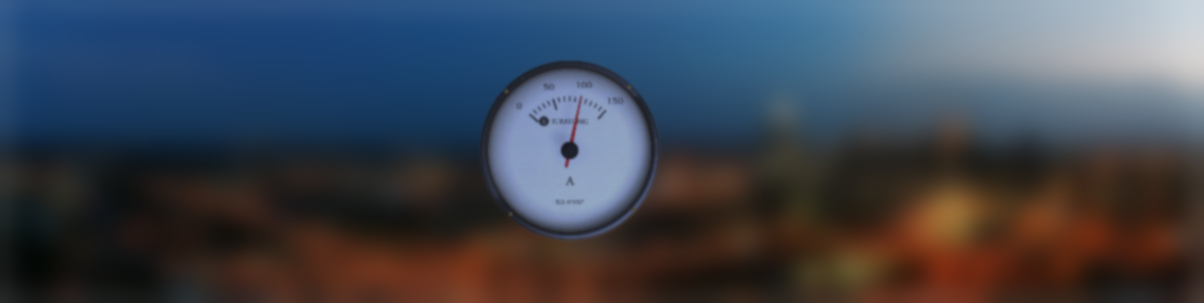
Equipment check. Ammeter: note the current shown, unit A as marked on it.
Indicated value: 100 A
